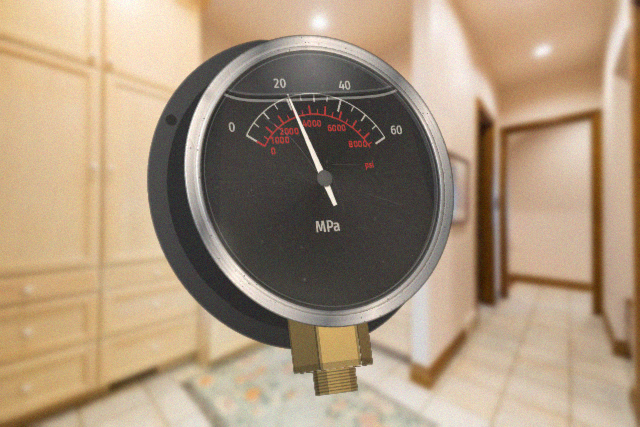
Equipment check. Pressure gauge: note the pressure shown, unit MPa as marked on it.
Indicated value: 20 MPa
